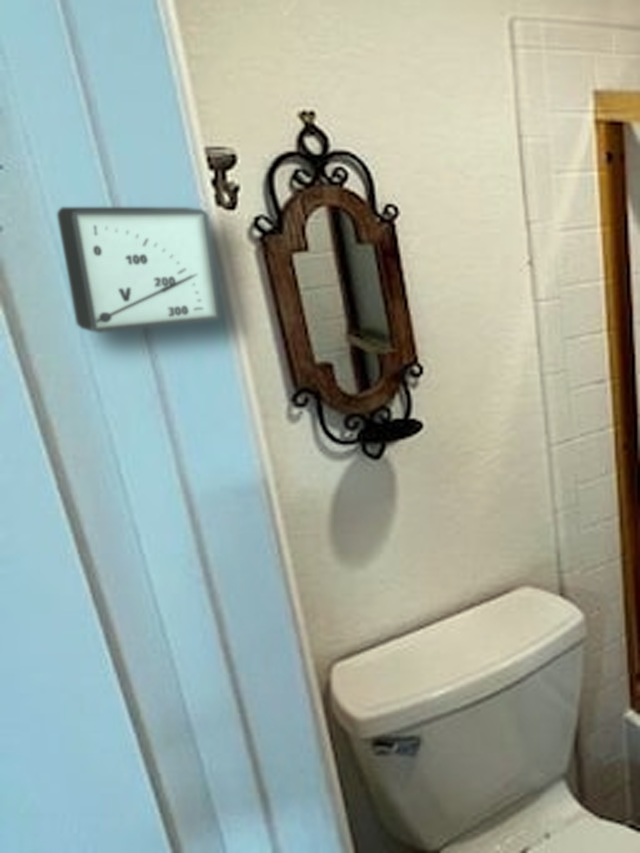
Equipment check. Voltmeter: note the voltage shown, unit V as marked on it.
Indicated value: 220 V
